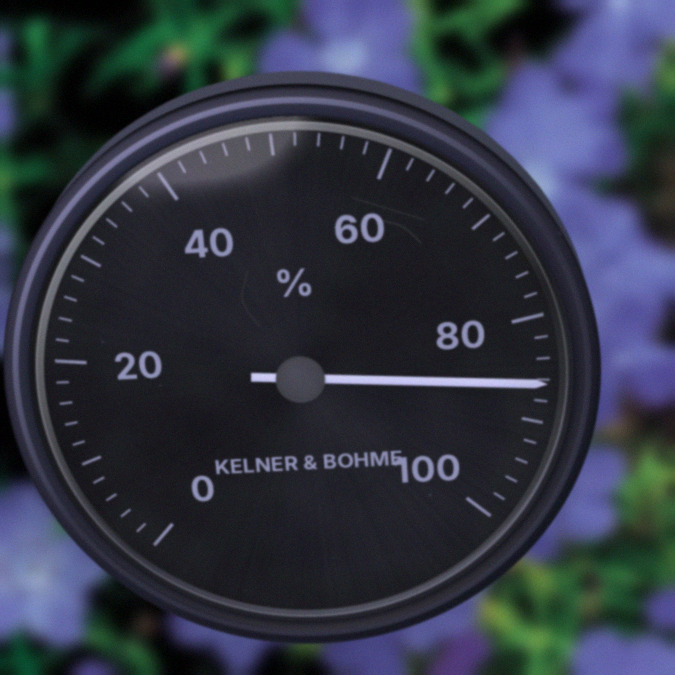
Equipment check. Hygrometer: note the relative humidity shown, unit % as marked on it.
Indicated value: 86 %
